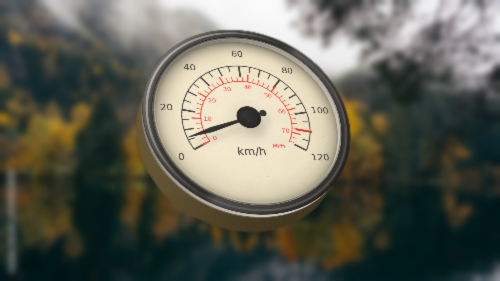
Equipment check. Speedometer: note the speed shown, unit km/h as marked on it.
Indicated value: 5 km/h
